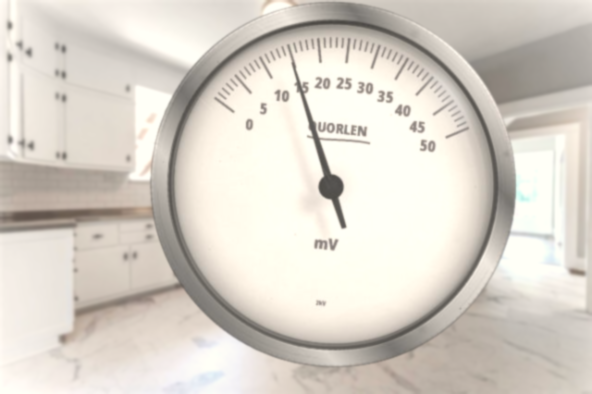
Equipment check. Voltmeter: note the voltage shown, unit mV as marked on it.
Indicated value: 15 mV
